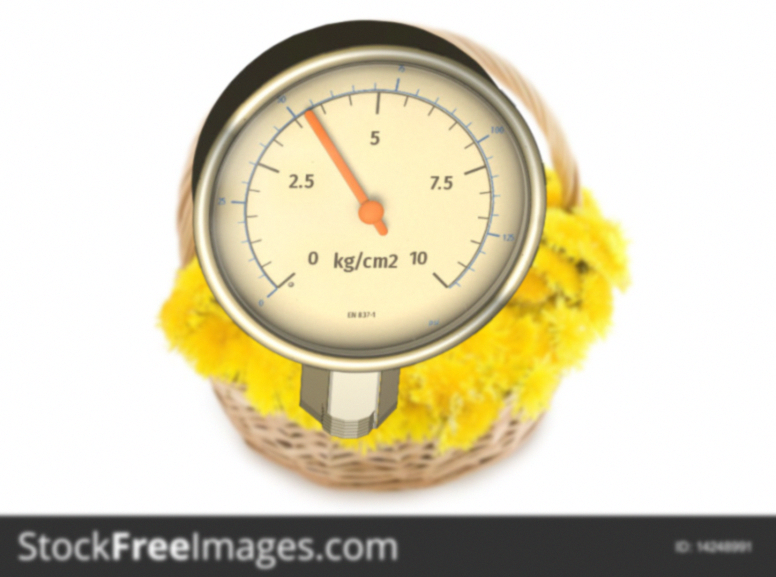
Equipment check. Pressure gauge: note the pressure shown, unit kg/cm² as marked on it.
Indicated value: 3.75 kg/cm²
